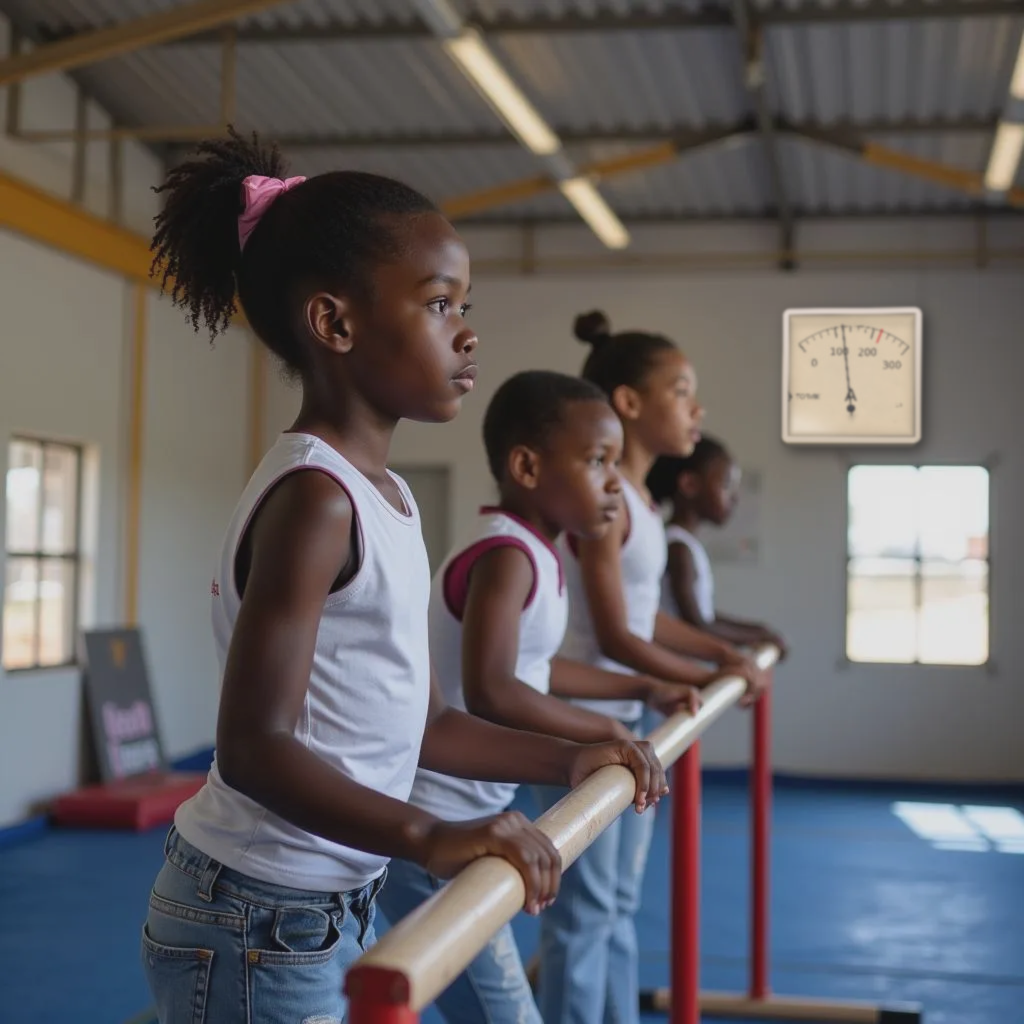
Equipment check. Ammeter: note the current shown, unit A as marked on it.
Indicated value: 120 A
